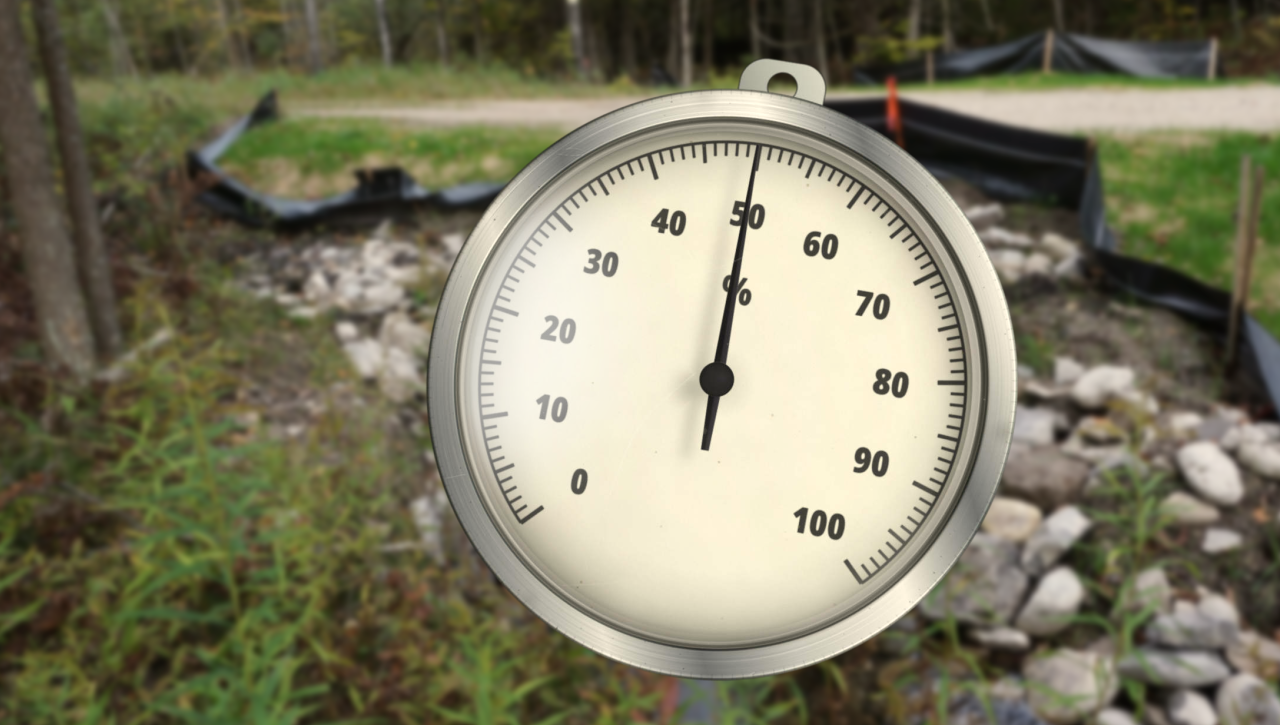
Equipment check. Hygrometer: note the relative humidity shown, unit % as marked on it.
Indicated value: 50 %
